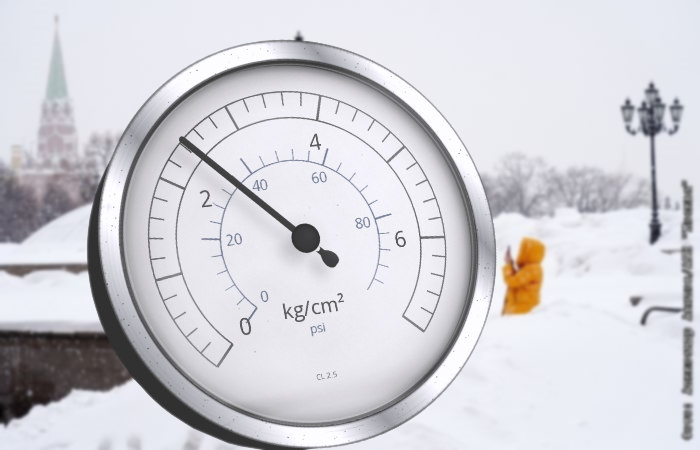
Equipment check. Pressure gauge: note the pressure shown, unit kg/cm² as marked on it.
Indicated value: 2.4 kg/cm²
